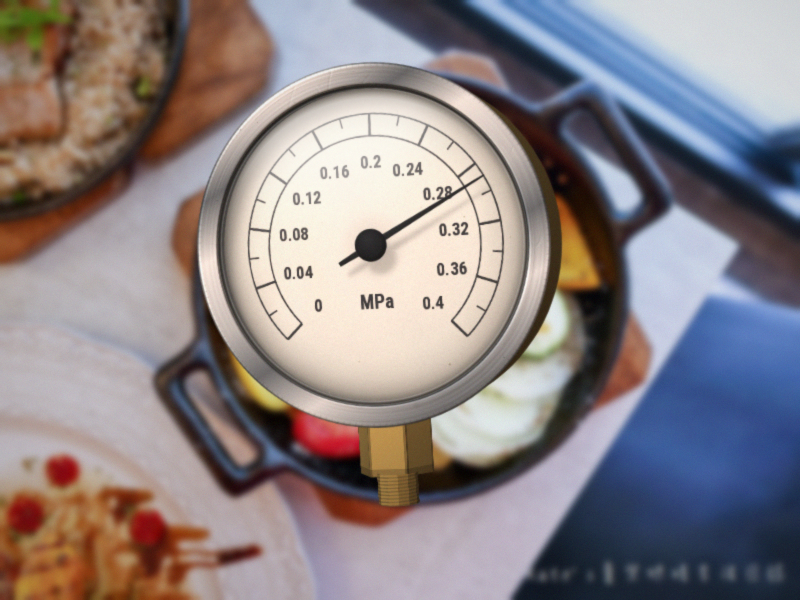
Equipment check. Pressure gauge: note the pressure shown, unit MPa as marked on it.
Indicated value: 0.29 MPa
